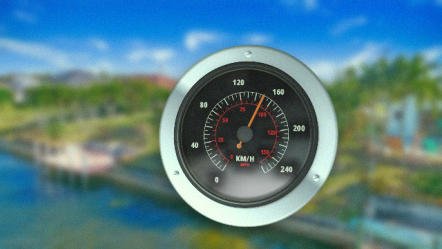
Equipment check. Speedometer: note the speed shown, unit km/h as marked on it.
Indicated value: 150 km/h
